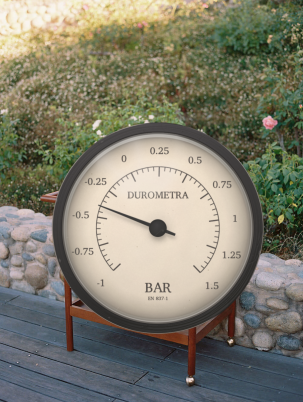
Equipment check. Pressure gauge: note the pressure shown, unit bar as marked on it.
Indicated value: -0.4 bar
